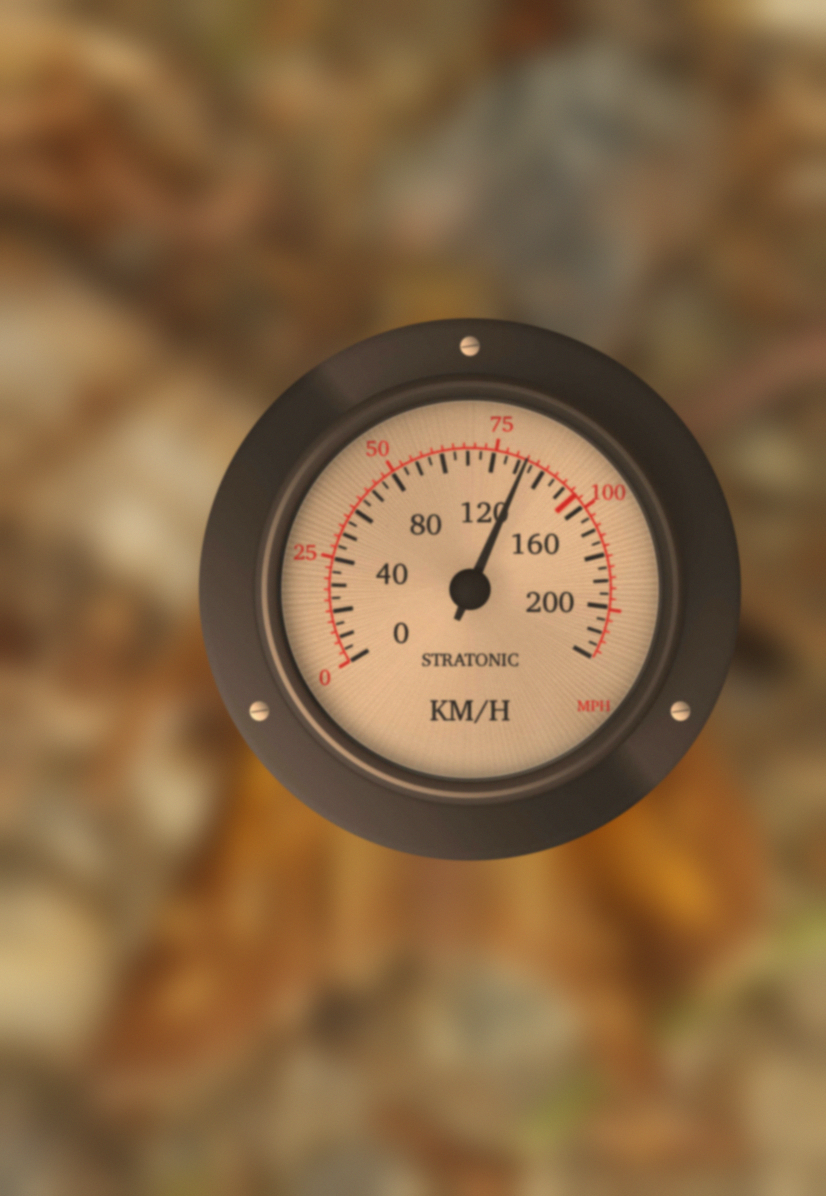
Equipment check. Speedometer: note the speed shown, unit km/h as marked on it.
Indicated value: 132.5 km/h
